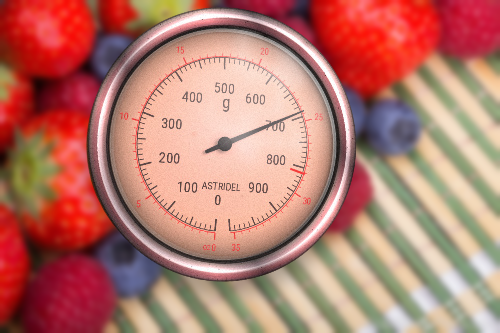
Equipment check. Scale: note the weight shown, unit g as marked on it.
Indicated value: 690 g
